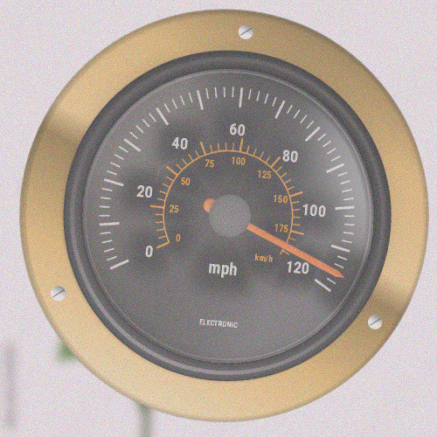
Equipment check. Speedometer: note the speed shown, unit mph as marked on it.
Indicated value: 116 mph
